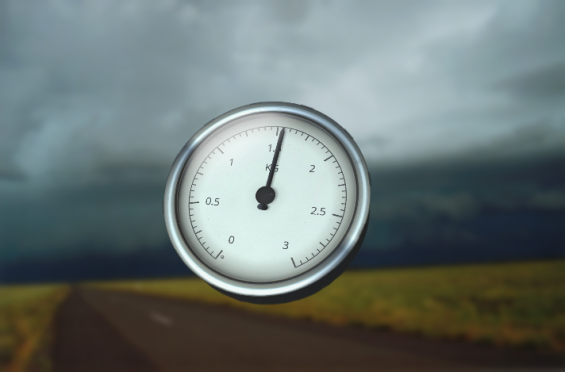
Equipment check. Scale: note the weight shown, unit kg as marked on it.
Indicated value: 1.55 kg
